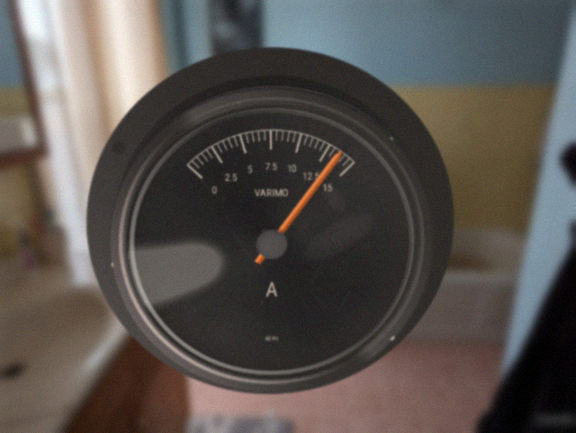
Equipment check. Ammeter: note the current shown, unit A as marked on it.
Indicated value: 13.5 A
